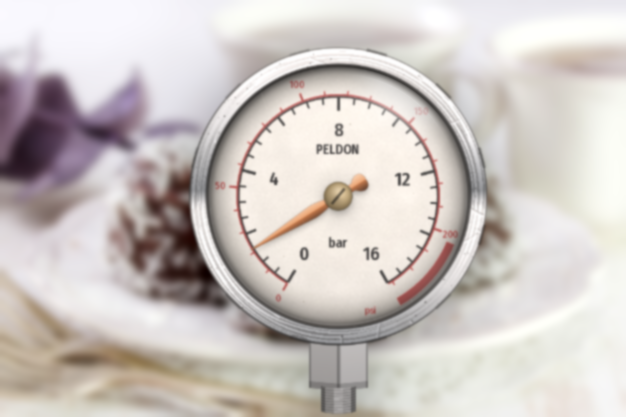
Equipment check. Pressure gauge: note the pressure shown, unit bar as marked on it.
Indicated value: 1.5 bar
